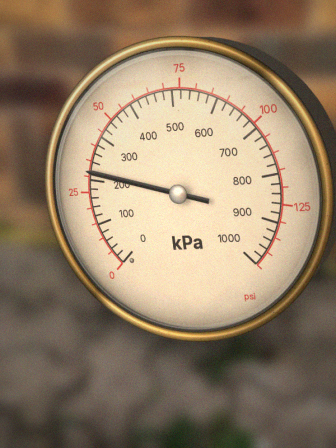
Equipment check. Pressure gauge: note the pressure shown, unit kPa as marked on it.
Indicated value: 220 kPa
